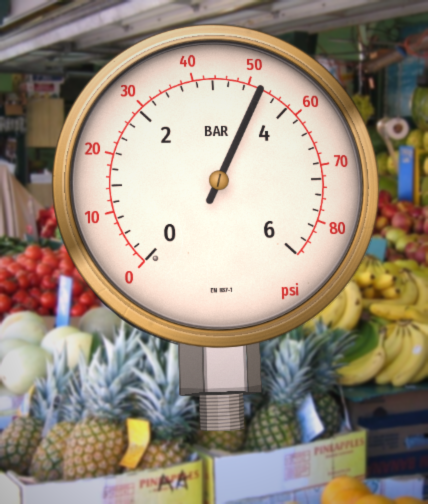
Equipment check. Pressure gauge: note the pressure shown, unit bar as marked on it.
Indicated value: 3.6 bar
